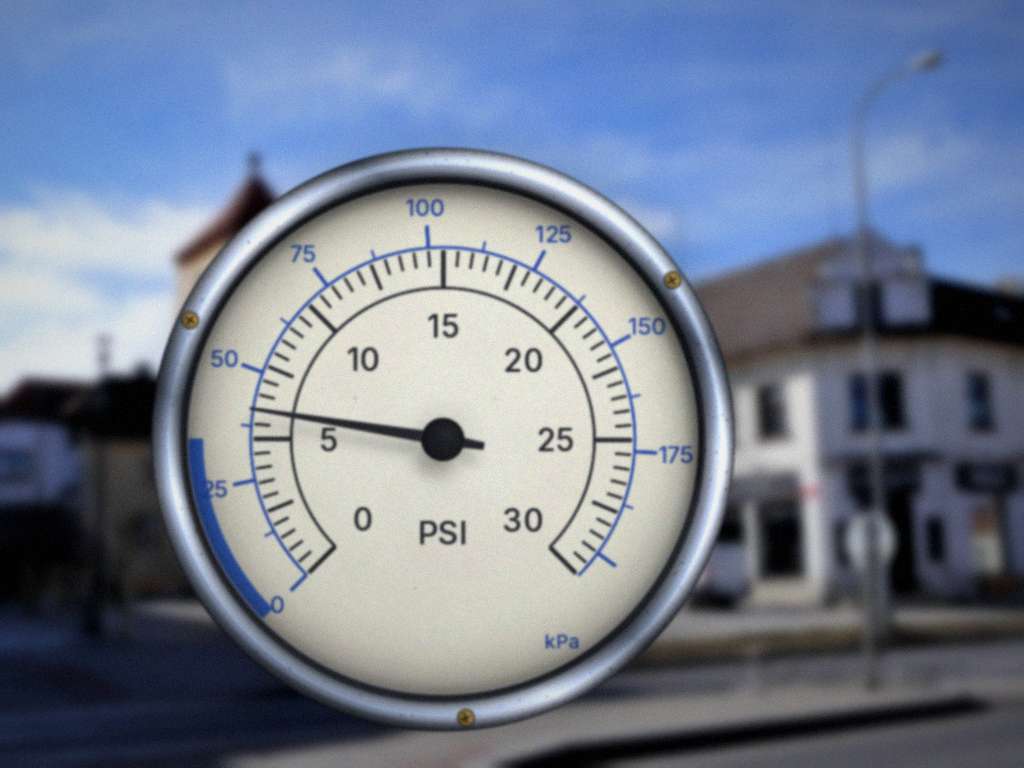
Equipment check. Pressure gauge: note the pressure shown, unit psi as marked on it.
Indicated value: 6 psi
